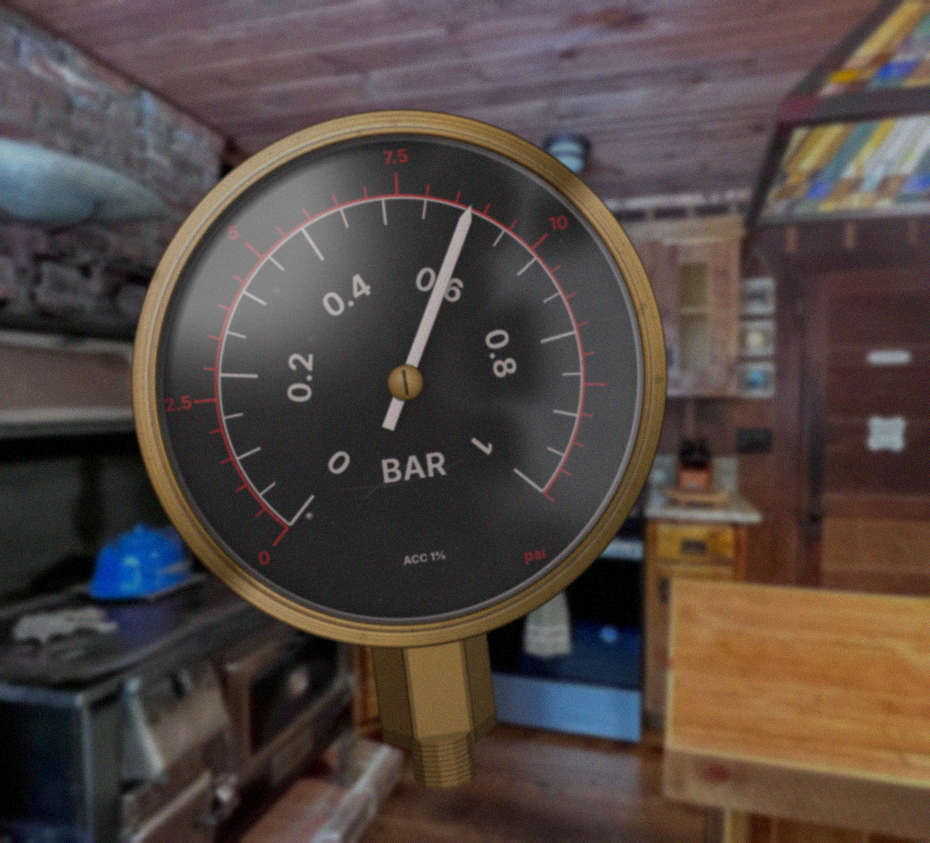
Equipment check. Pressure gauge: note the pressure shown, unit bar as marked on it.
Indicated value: 0.6 bar
